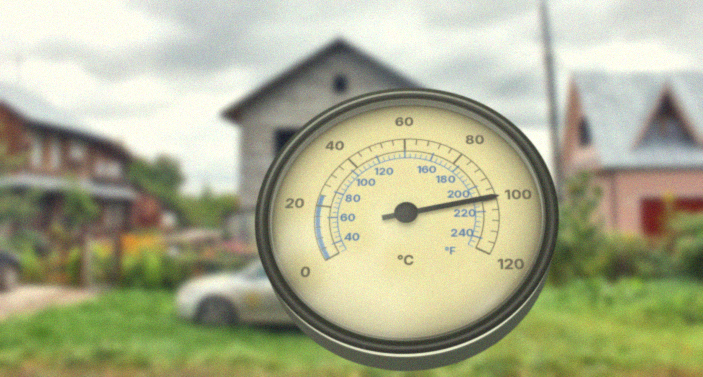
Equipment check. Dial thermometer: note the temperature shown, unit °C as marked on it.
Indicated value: 100 °C
